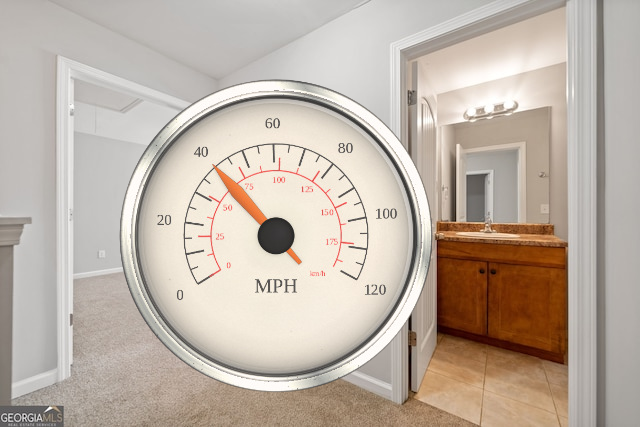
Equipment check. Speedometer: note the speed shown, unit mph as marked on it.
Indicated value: 40 mph
